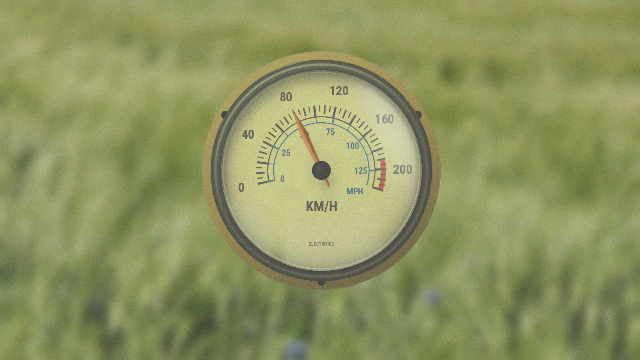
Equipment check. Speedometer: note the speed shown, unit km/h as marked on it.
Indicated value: 80 km/h
